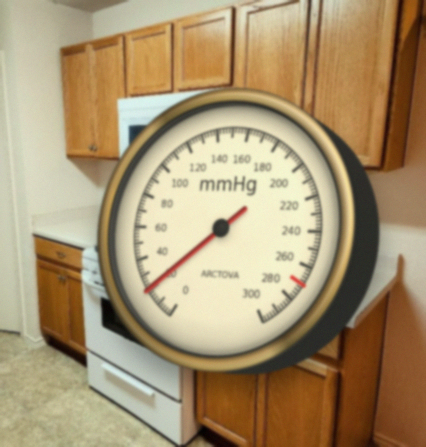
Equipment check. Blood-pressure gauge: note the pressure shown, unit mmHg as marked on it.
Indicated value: 20 mmHg
